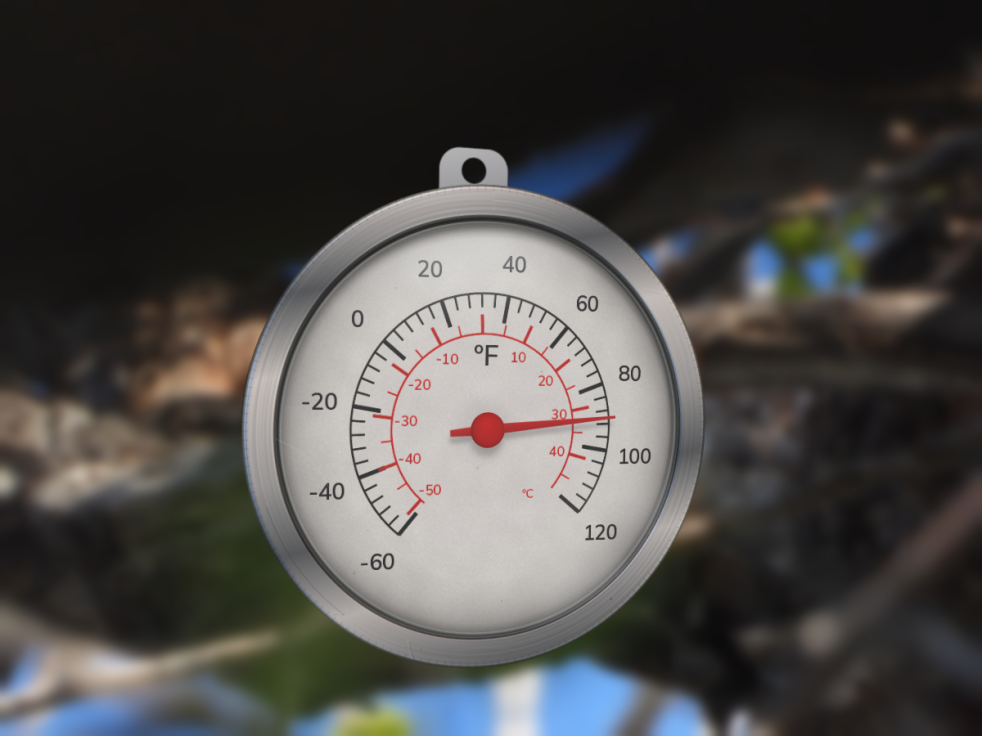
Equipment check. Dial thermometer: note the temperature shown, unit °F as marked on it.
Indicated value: 90 °F
